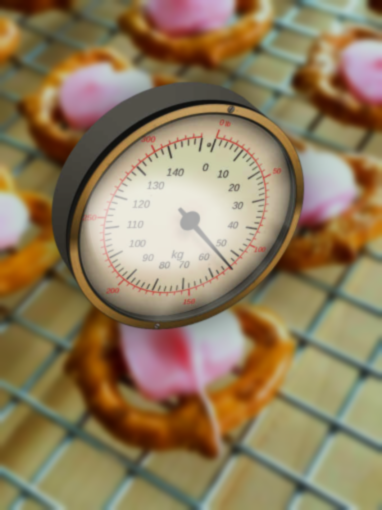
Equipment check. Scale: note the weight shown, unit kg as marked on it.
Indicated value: 54 kg
